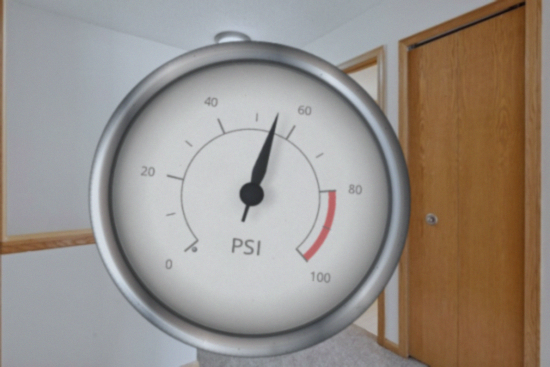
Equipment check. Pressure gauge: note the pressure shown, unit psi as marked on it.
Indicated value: 55 psi
